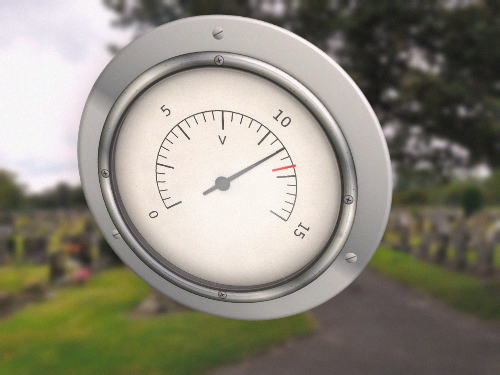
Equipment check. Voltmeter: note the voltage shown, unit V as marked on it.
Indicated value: 11 V
